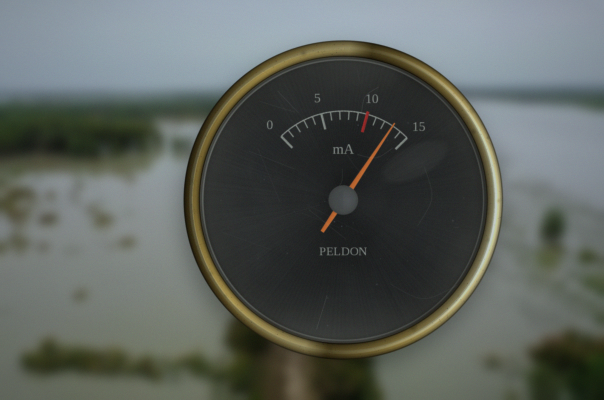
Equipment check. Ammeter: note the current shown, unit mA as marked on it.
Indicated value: 13 mA
